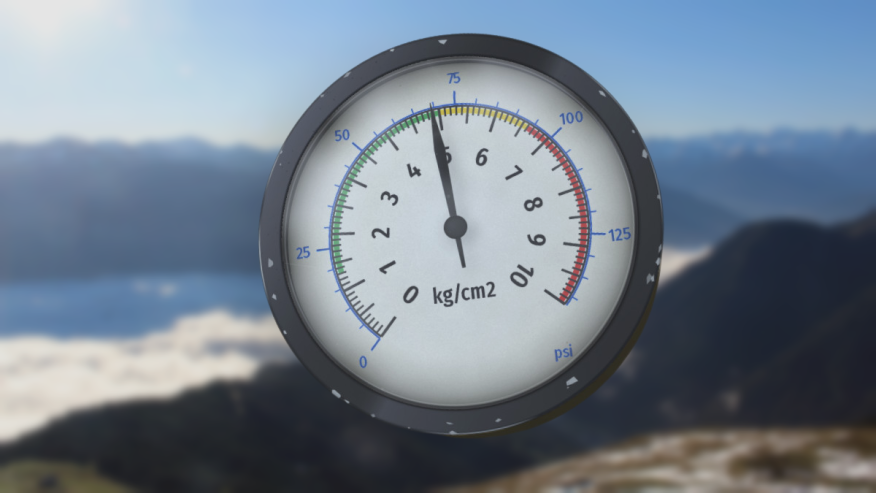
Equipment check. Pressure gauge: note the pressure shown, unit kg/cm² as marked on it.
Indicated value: 4.9 kg/cm²
